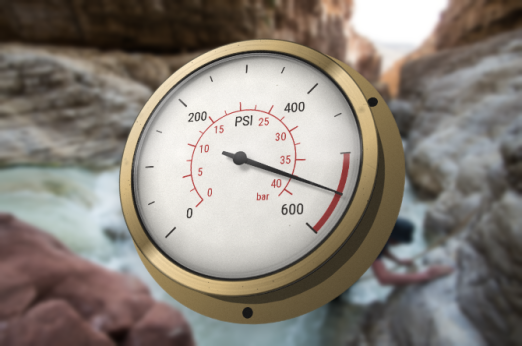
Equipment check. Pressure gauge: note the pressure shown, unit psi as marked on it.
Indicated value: 550 psi
